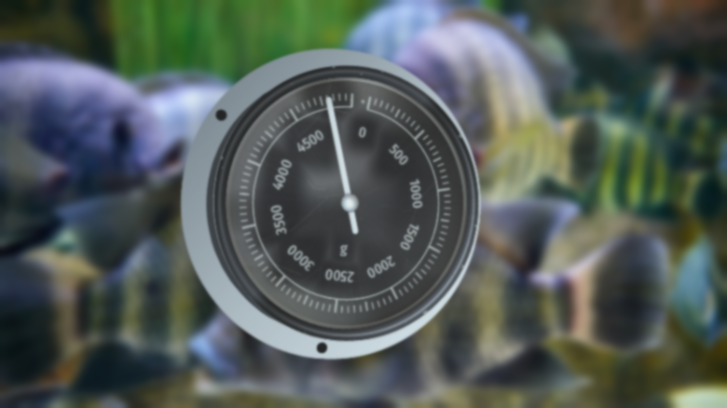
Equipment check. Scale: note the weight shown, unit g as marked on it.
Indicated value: 4800 g
